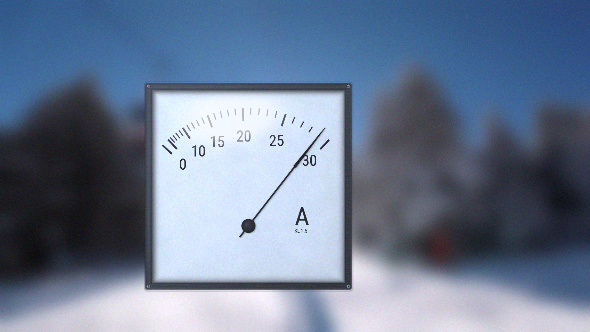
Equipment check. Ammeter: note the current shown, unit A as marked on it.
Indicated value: 29 A
